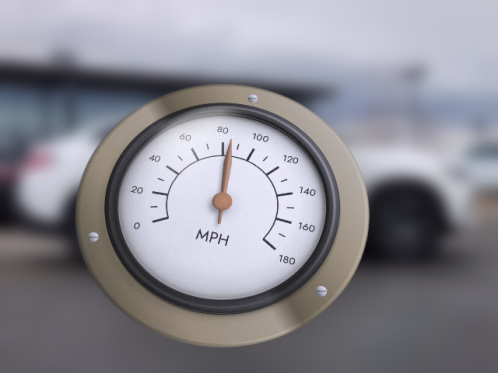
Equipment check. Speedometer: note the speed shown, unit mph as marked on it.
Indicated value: 85 mph
